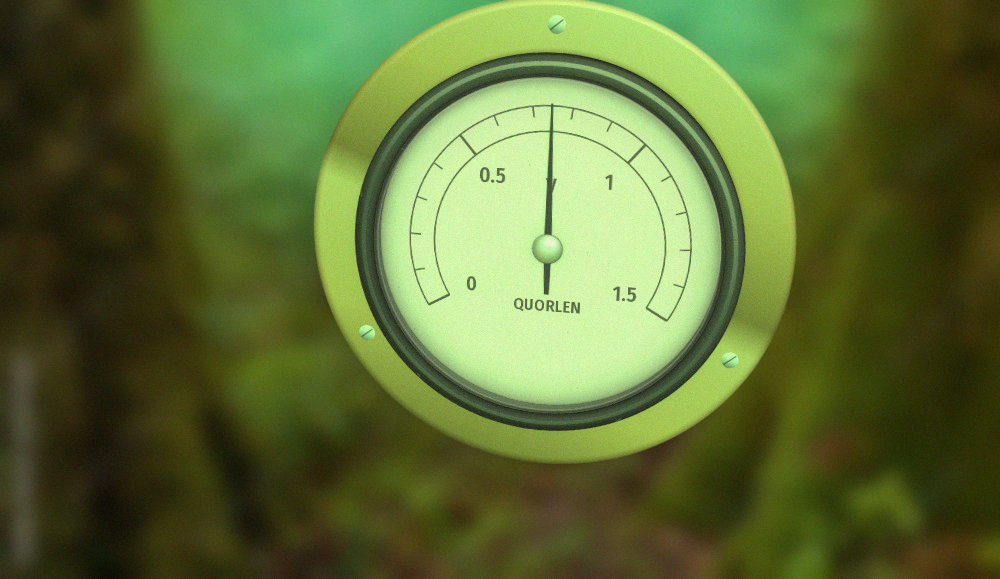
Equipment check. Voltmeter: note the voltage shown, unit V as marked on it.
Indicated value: 0.75 V
